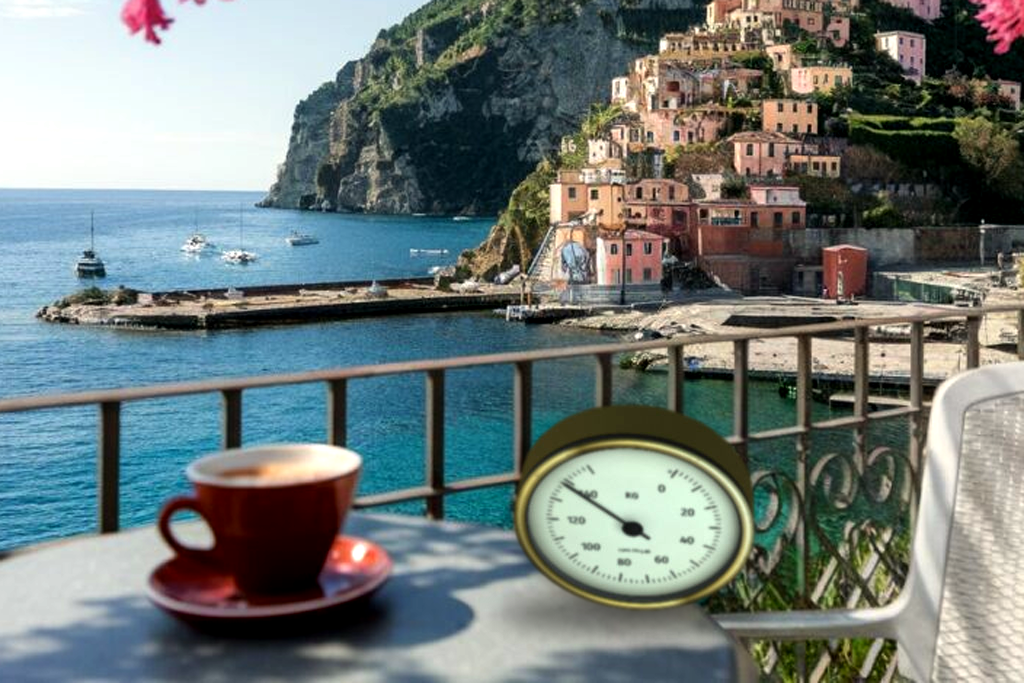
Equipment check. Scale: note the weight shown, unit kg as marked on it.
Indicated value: 140 kg
